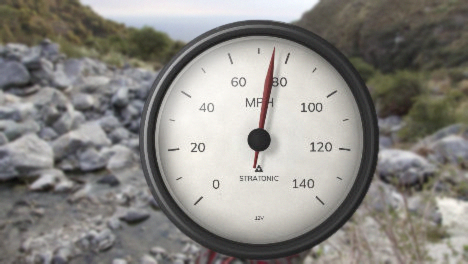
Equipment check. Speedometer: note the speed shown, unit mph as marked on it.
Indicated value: 75 mph
